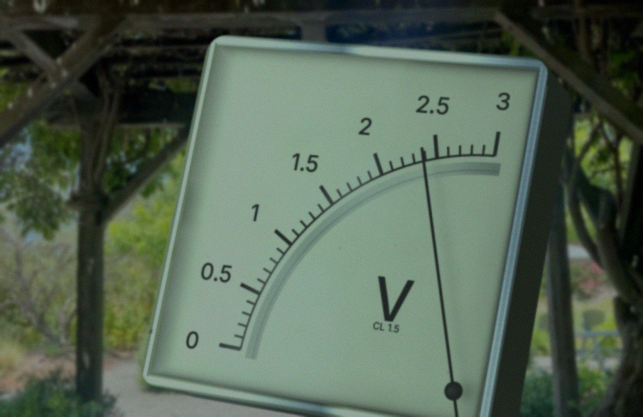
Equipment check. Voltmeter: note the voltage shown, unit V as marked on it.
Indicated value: 2.4 V
